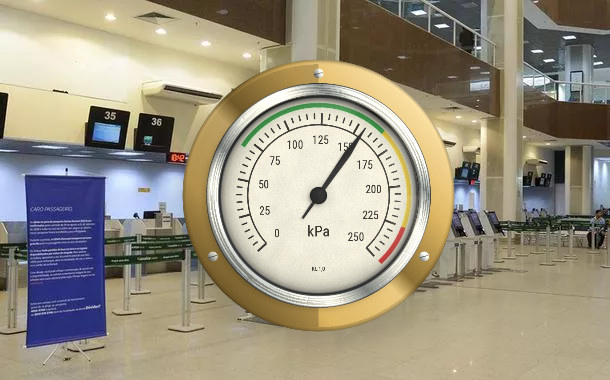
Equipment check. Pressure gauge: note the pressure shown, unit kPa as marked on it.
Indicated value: 155 kPa
